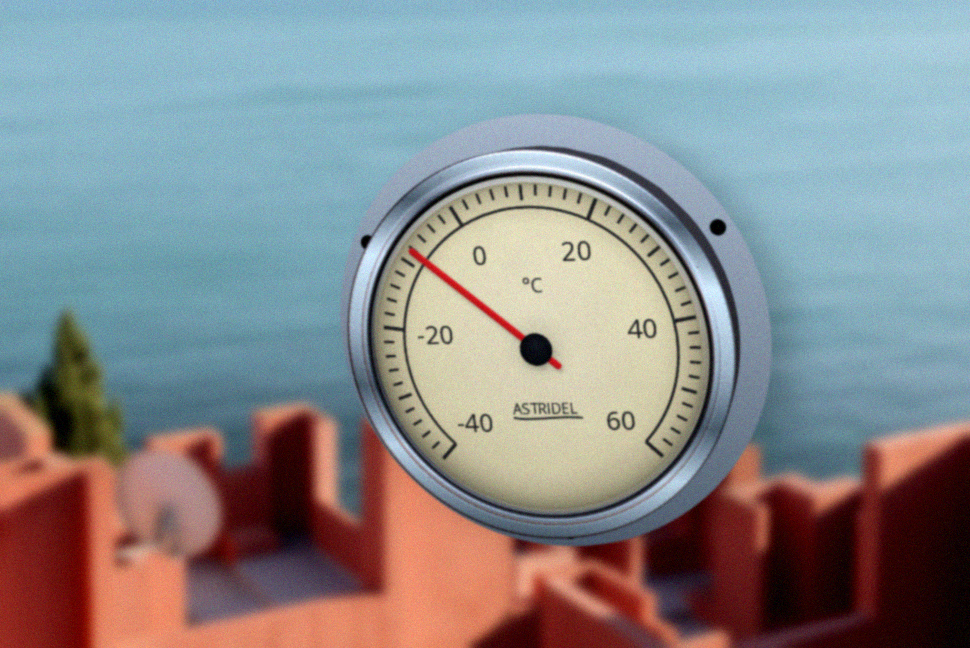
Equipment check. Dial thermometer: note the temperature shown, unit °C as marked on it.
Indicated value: -8 °C
